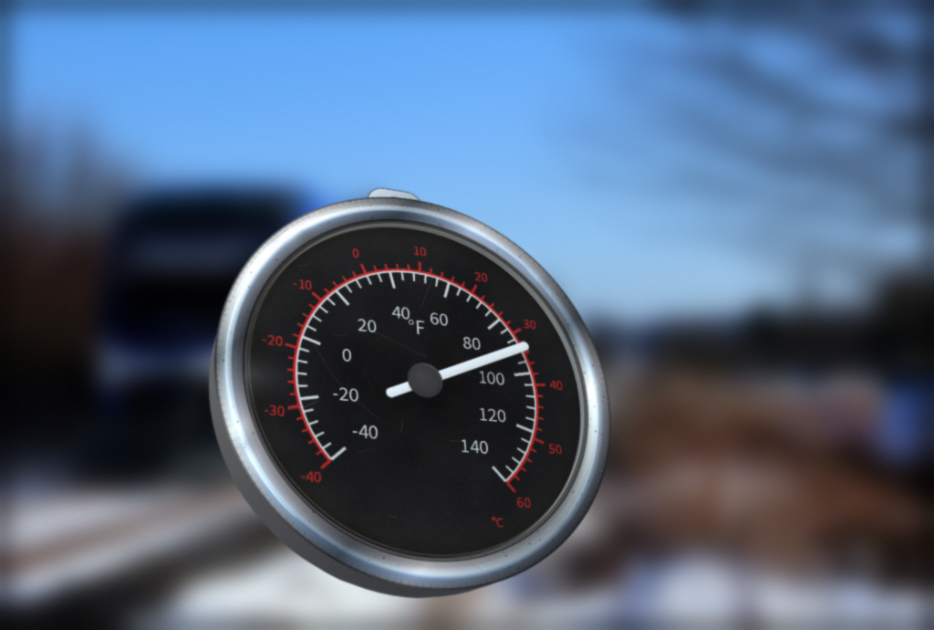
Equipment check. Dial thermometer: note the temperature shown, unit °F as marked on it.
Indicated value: 92 °F
